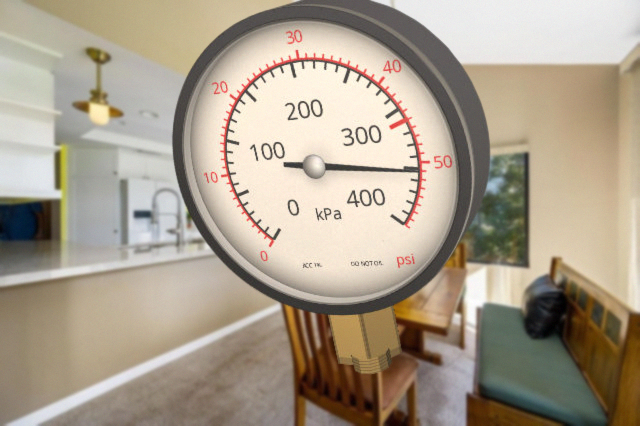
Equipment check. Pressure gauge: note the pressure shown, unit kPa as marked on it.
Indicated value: 350 kPa
